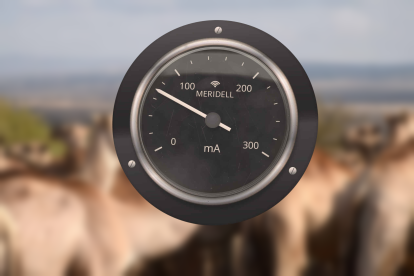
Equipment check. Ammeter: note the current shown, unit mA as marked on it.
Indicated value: 70 mA
